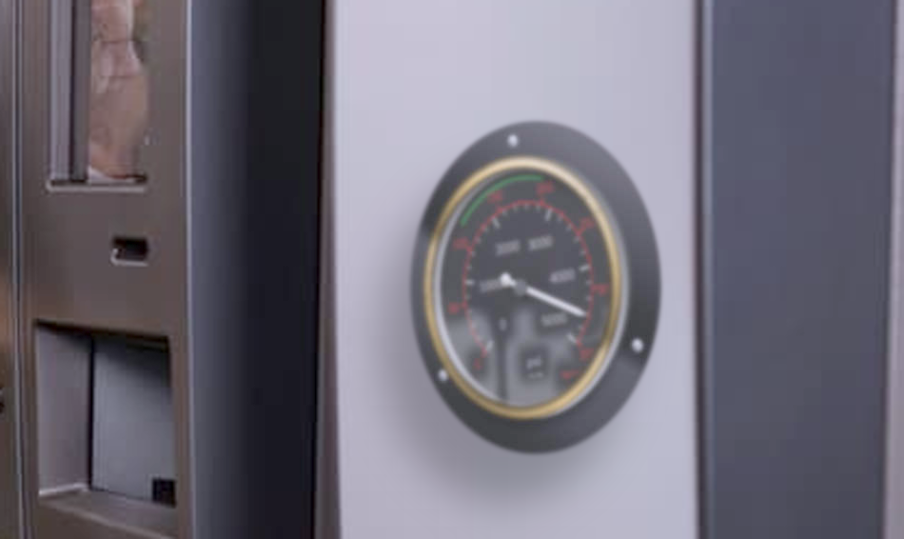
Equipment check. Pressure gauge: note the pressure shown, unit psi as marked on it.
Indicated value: 4600 psi
